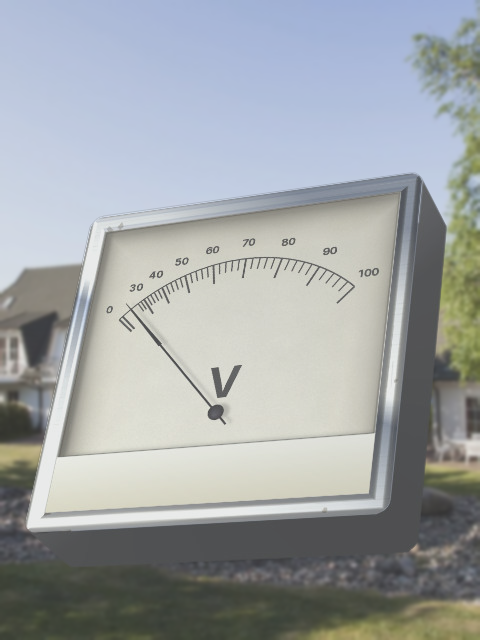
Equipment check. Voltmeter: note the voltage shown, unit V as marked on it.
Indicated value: 20 V
